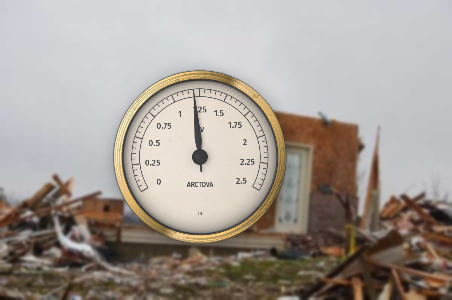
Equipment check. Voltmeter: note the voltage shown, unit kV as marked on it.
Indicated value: 1.2 kV
